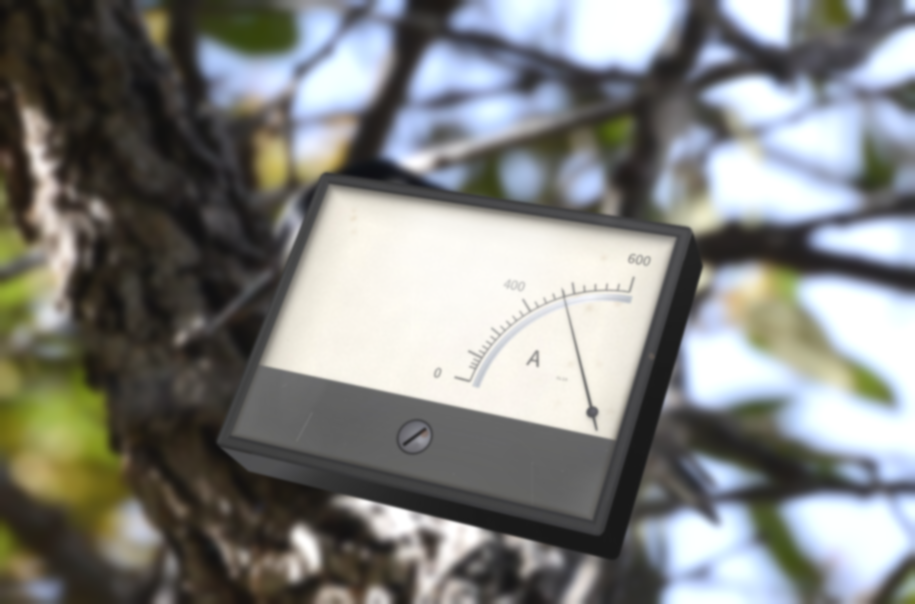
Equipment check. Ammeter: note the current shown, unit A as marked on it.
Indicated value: 480 A
